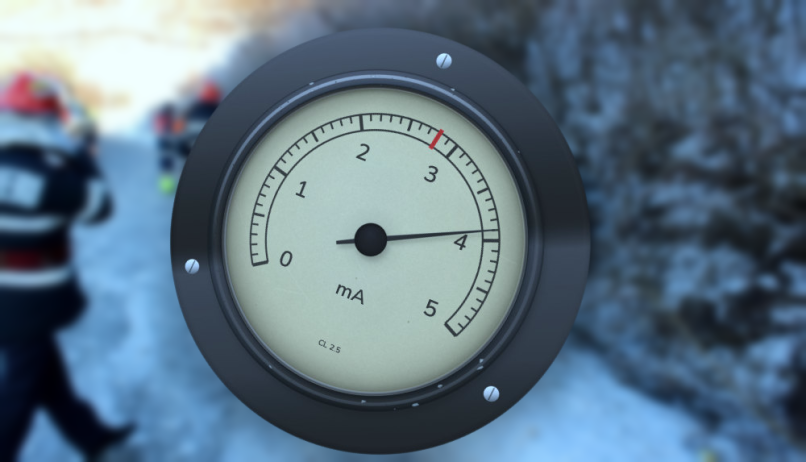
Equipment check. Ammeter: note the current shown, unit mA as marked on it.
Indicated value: 3.9 mA
